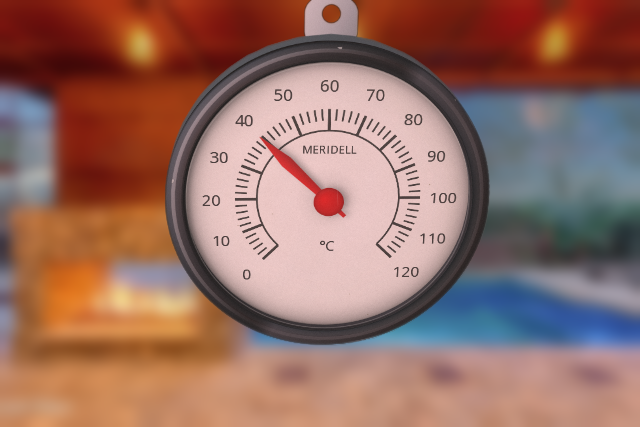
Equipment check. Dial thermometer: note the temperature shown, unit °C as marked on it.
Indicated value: 40 °C
